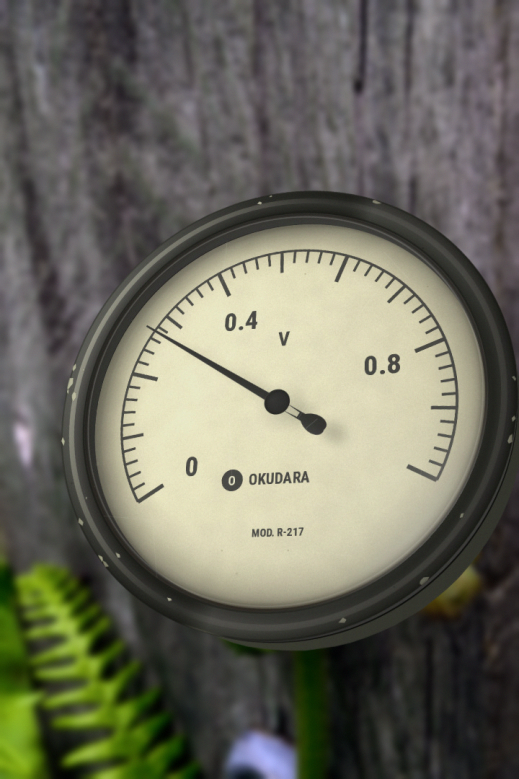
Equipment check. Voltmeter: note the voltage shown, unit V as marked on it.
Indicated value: 0.27 V
